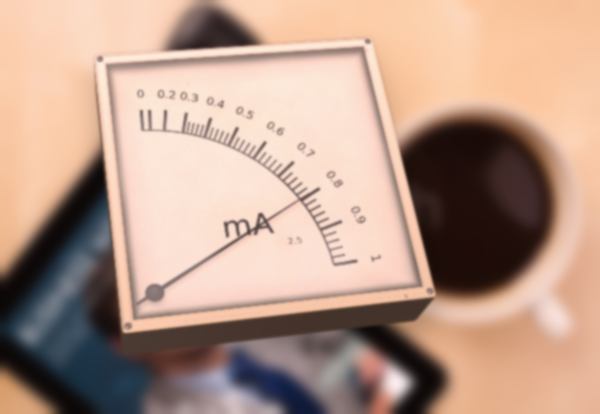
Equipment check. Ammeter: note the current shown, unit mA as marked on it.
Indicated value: 0.8 mA
